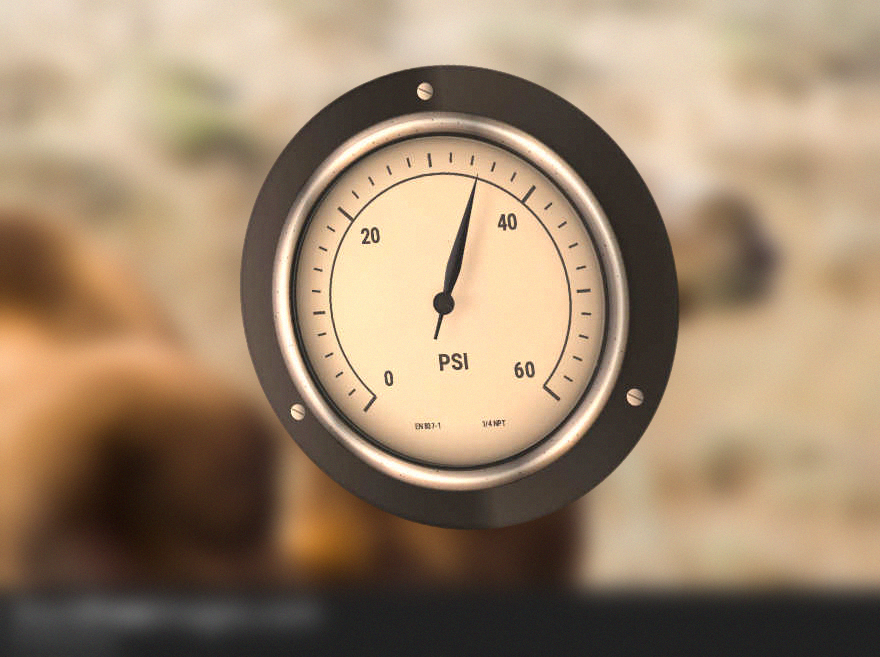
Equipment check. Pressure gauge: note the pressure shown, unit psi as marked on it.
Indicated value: 35 psi
